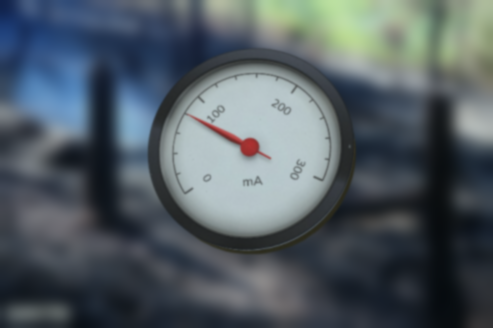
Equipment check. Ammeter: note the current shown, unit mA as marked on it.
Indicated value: 80 mA
